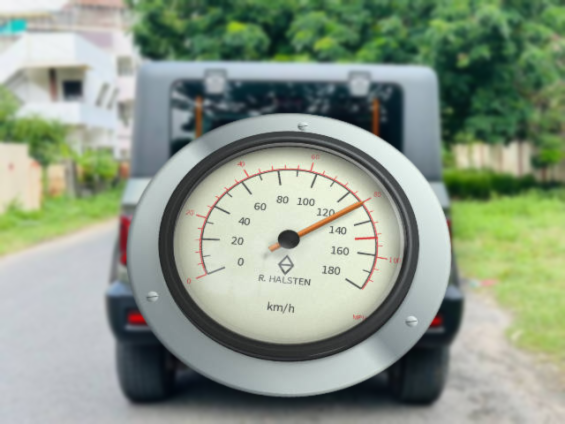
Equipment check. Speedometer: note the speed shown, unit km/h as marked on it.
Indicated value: 130 km/h
